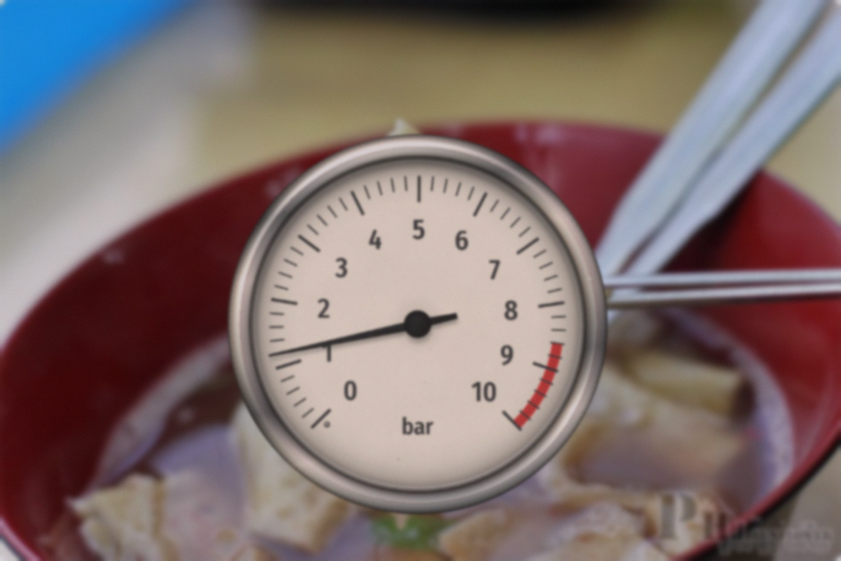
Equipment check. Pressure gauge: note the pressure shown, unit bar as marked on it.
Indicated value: 1.2 bar
